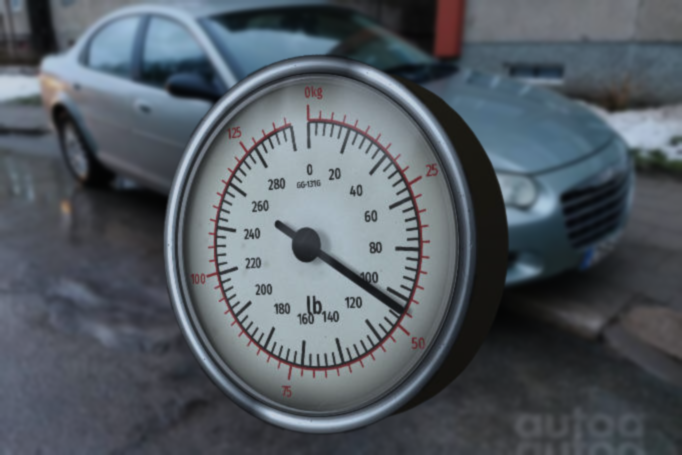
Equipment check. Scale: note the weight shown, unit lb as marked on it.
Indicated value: 104 lb
